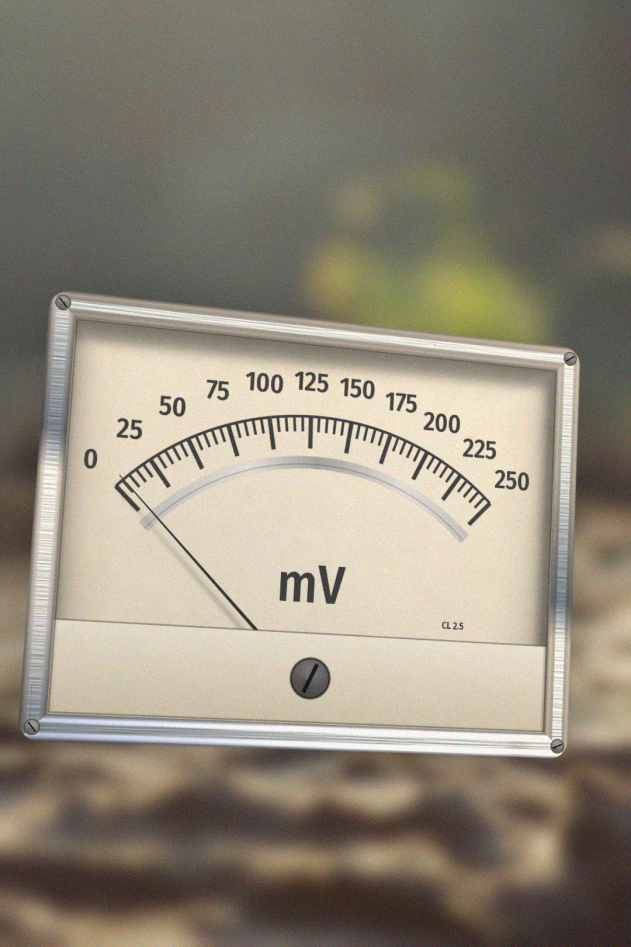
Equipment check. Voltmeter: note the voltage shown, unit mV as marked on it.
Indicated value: 5 mV
